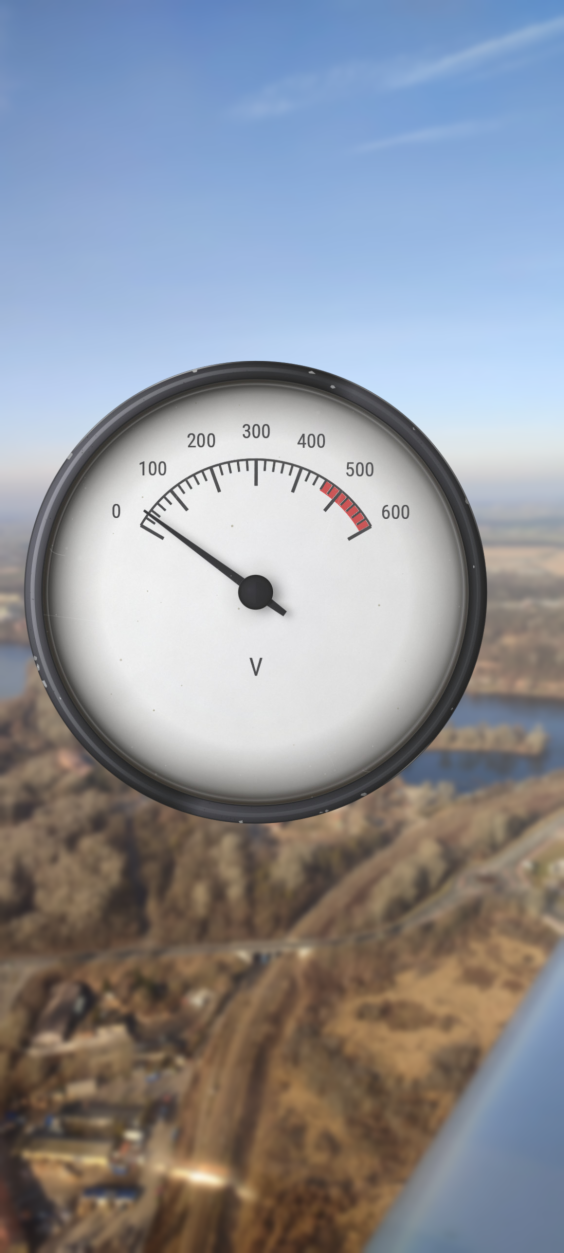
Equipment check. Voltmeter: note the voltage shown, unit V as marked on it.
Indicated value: 30 V
